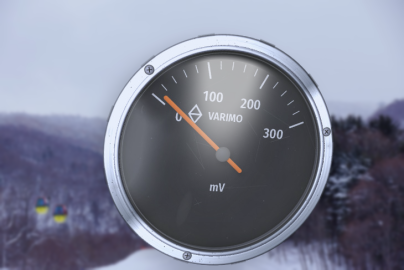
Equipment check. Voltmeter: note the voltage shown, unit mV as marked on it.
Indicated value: 10 mV
